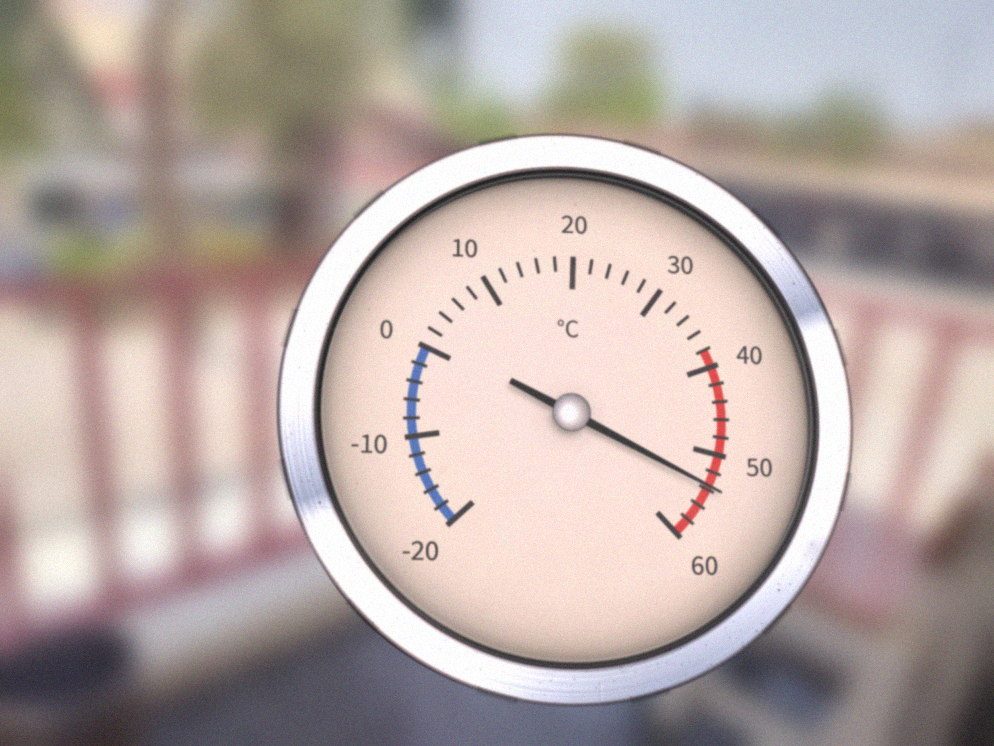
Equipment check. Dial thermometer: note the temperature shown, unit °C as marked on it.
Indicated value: 54 °C
